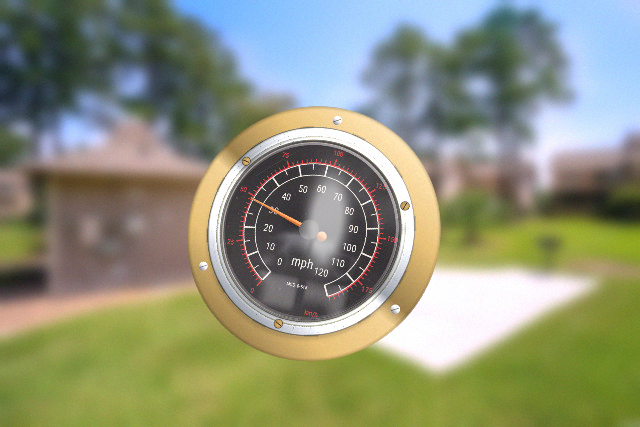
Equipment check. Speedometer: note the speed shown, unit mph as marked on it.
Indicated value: 30 mph
